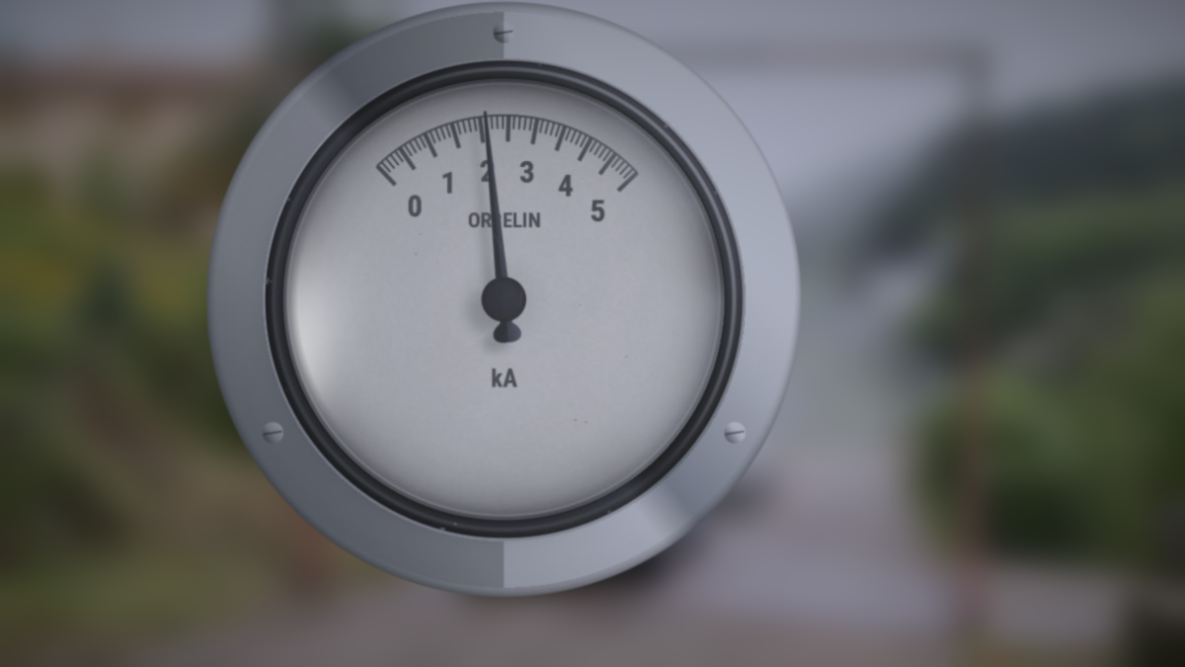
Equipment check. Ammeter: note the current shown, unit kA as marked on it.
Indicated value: 2.1 kA
